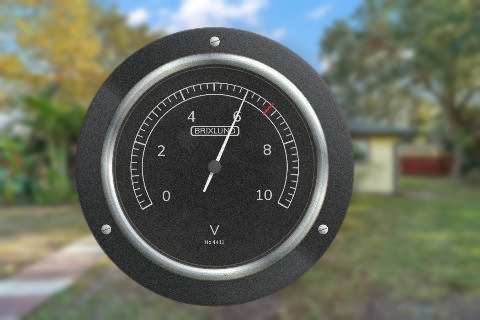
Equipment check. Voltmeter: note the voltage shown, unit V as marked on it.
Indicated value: 6 V
